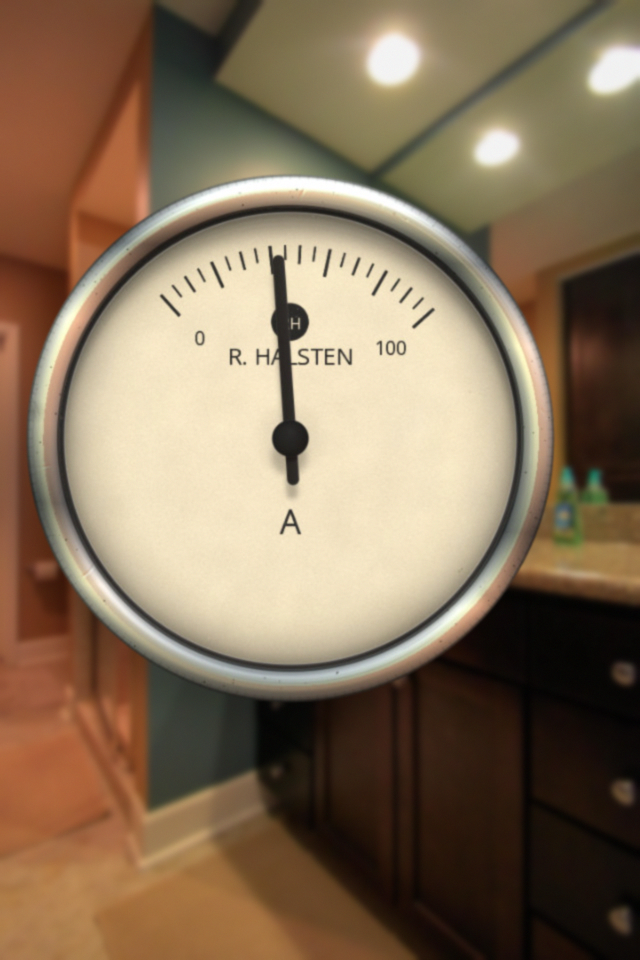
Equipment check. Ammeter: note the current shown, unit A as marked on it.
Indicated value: 42.5 A
